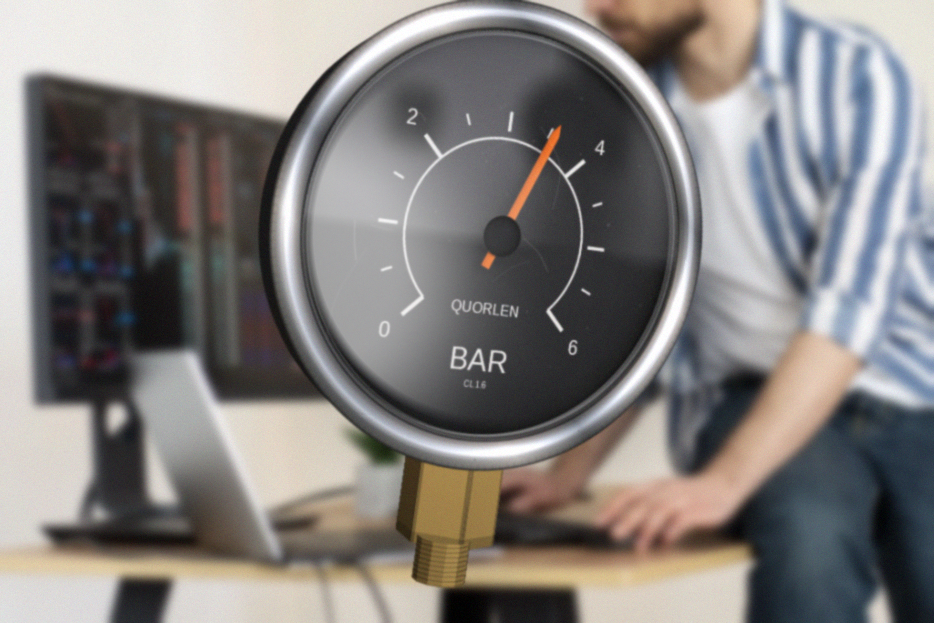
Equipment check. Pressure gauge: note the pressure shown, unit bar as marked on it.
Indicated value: 3.5 bar
